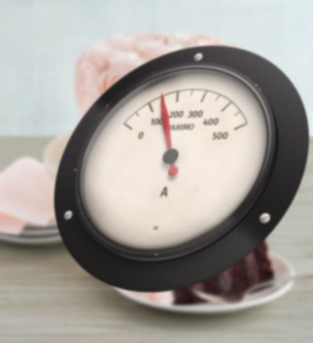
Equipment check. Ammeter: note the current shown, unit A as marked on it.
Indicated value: 150 A
